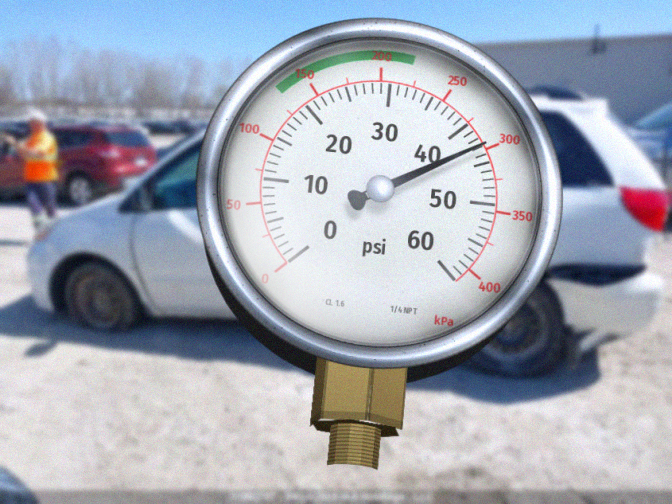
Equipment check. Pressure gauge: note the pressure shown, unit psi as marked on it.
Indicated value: 43 psi
